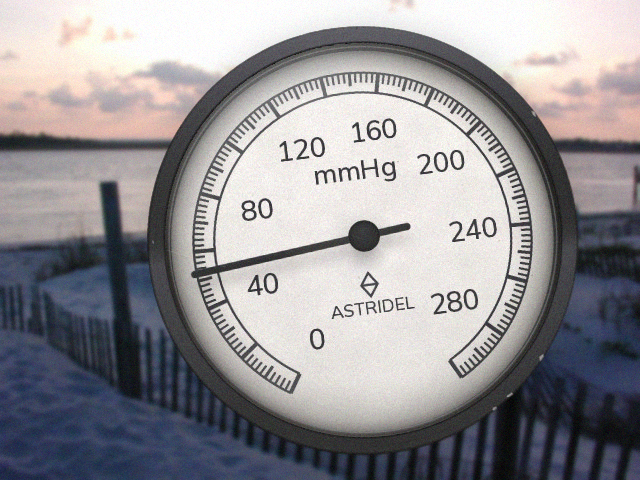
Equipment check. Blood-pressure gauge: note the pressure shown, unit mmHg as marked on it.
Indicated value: 52 mmHg
